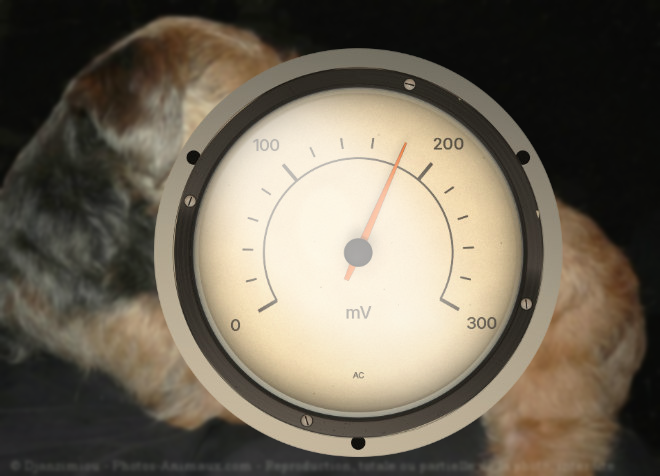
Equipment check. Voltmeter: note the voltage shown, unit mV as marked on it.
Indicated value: 180 mV
